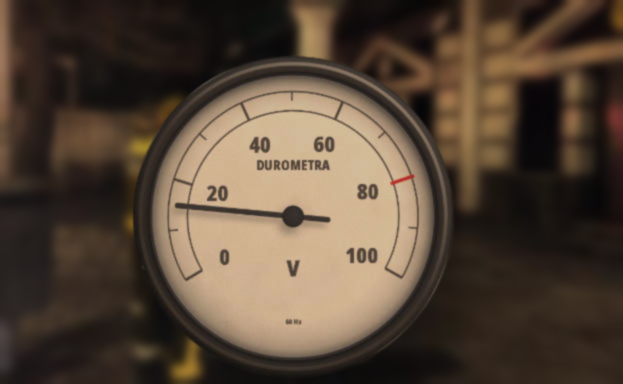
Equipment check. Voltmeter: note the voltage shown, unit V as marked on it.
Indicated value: 15 V
